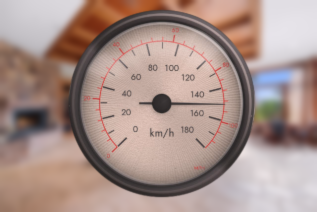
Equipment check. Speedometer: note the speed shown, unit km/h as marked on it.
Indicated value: 150 km/h
